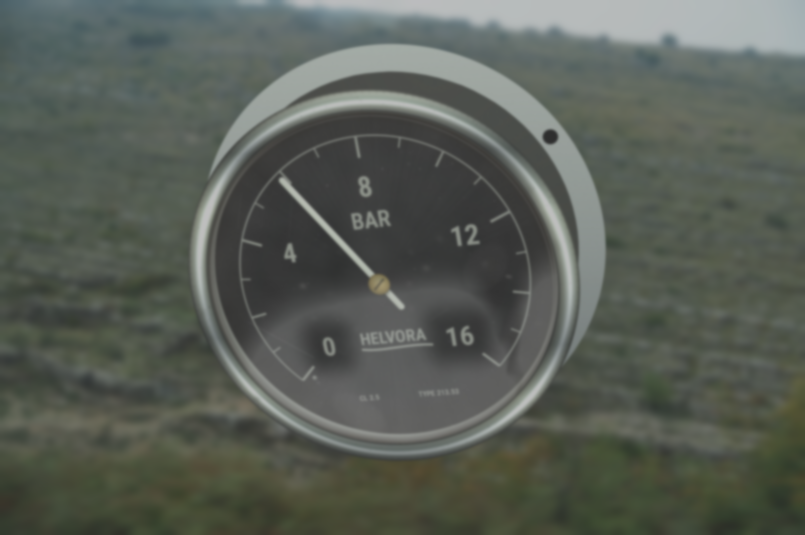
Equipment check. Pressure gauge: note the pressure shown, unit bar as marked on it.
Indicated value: 6 bar
